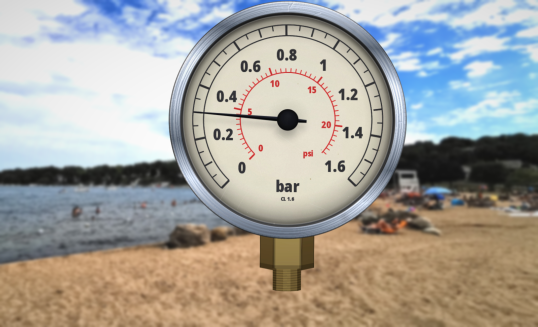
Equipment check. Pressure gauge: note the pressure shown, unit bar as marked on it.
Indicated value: 0.3 bar
